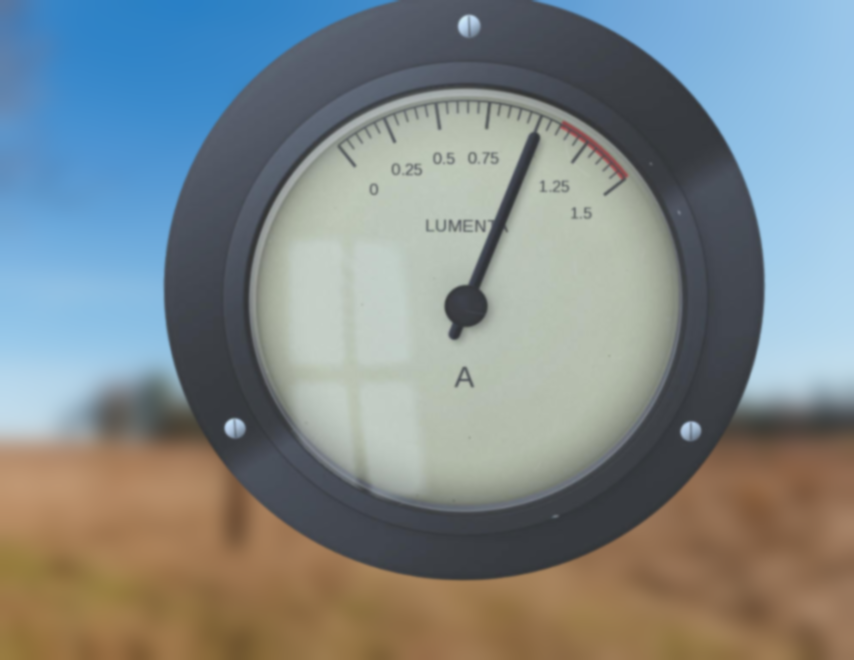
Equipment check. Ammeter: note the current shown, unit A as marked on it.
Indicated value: 1 A
